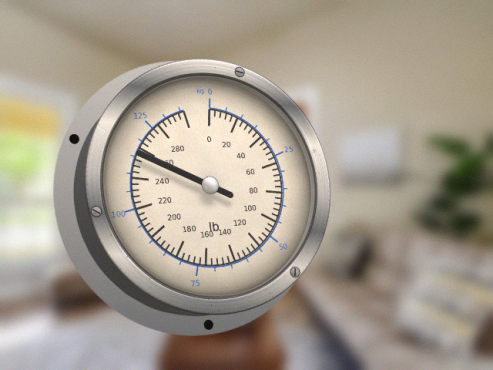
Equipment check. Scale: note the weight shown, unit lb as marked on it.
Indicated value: 256 lb
